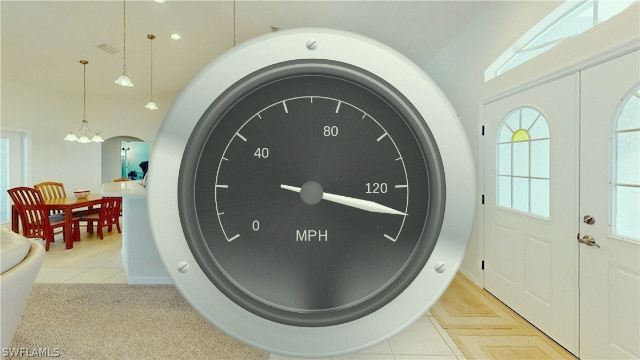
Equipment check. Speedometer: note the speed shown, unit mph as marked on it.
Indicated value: 130 mph
